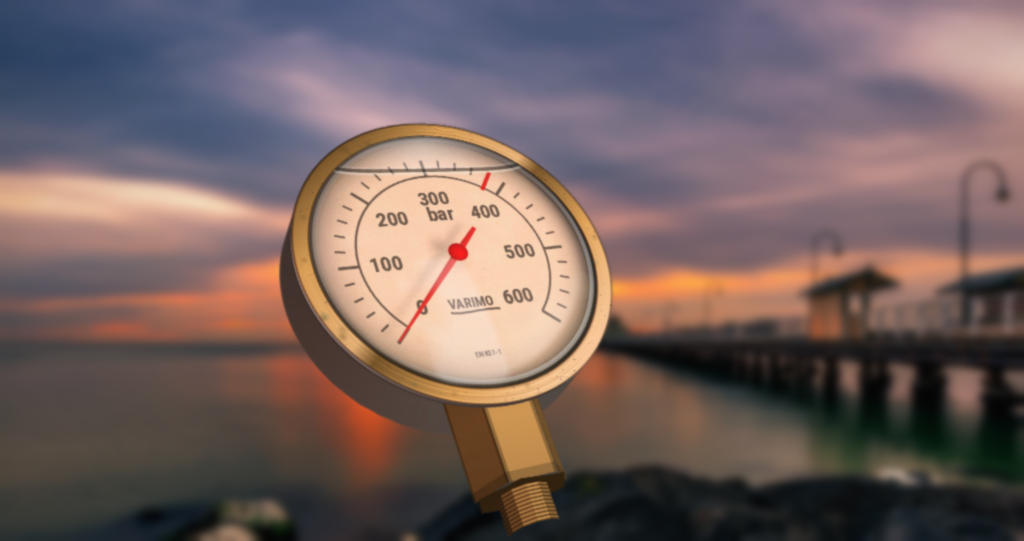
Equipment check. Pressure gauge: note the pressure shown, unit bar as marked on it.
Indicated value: 0 bar
